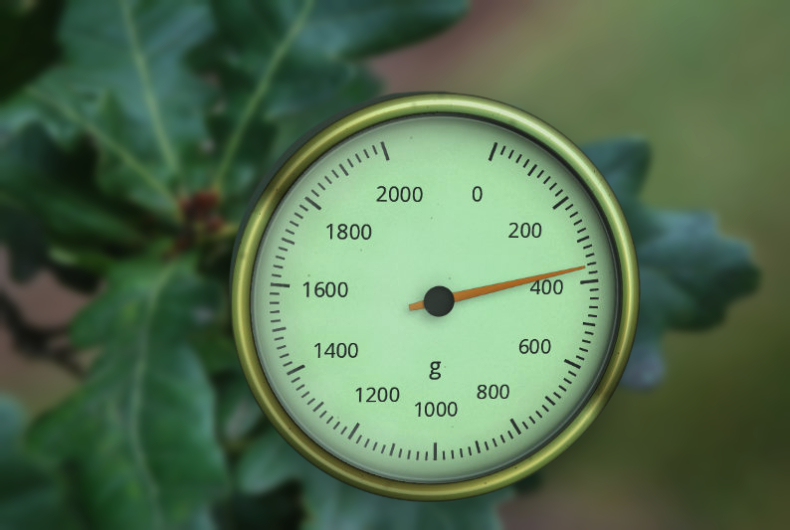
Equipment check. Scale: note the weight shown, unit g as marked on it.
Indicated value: 360 g
